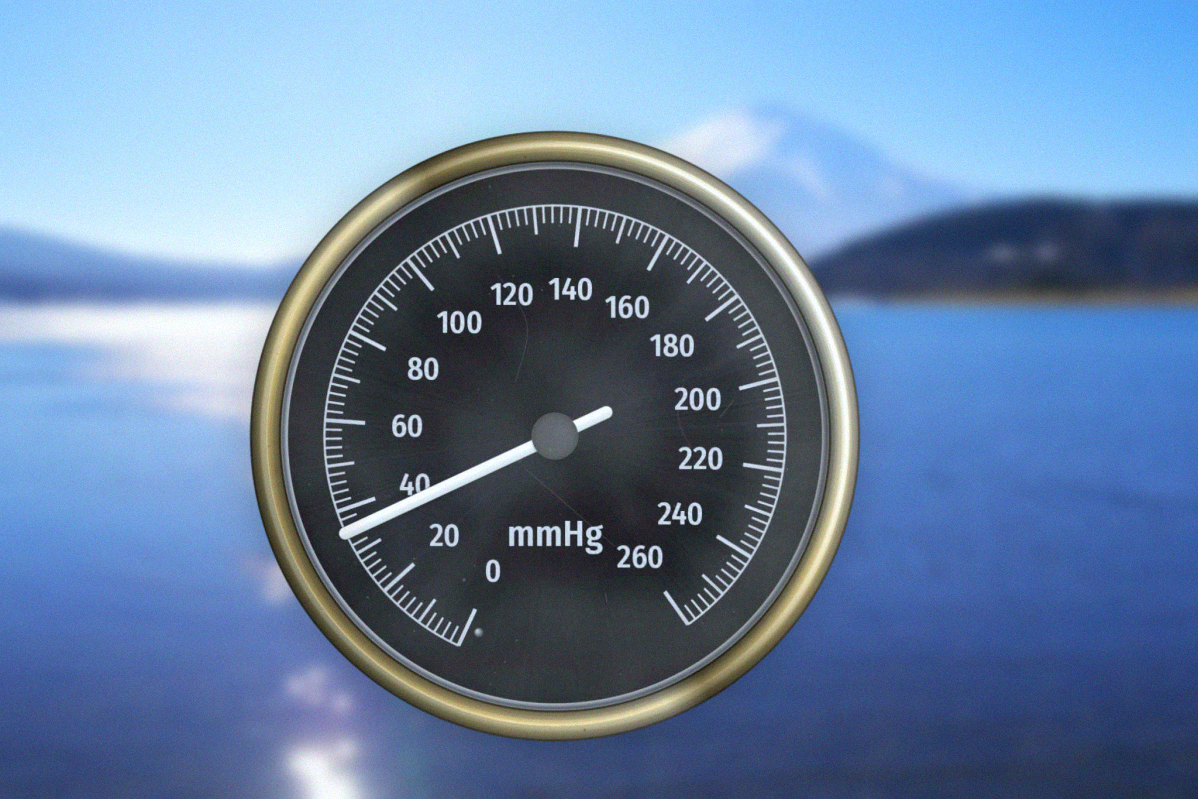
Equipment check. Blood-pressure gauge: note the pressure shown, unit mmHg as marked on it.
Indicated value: 35 mmHg
